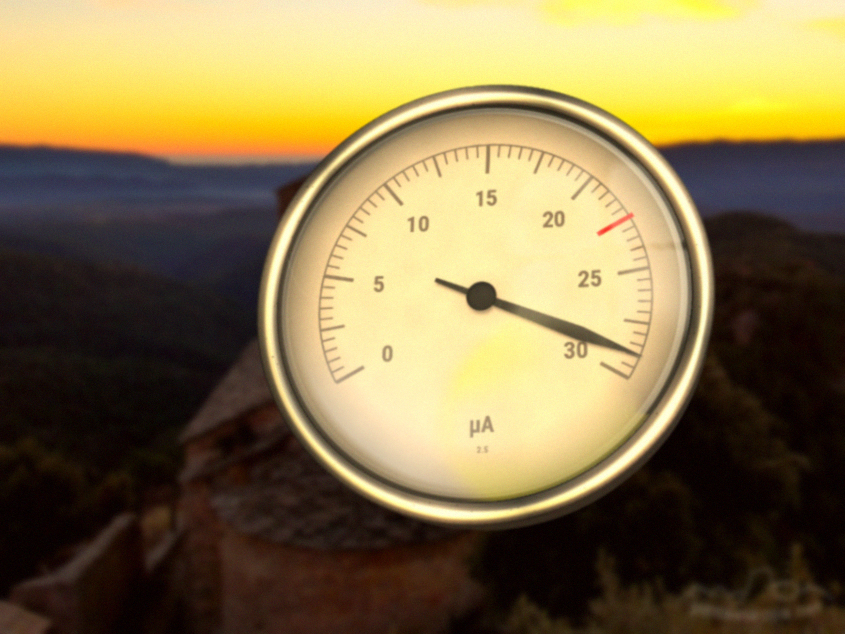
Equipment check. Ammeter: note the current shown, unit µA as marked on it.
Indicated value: 29 µA
